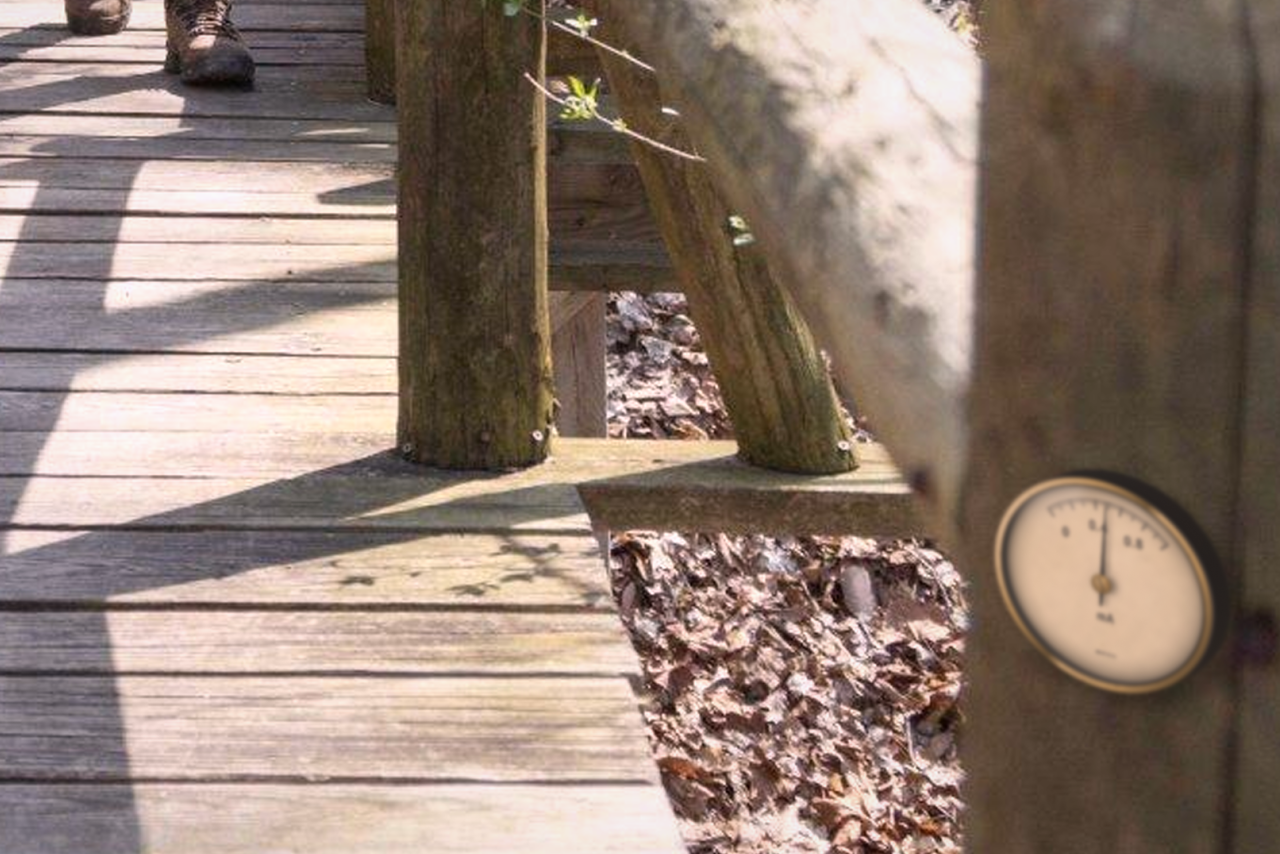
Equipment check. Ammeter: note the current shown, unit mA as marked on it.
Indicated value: 0.5 mA
